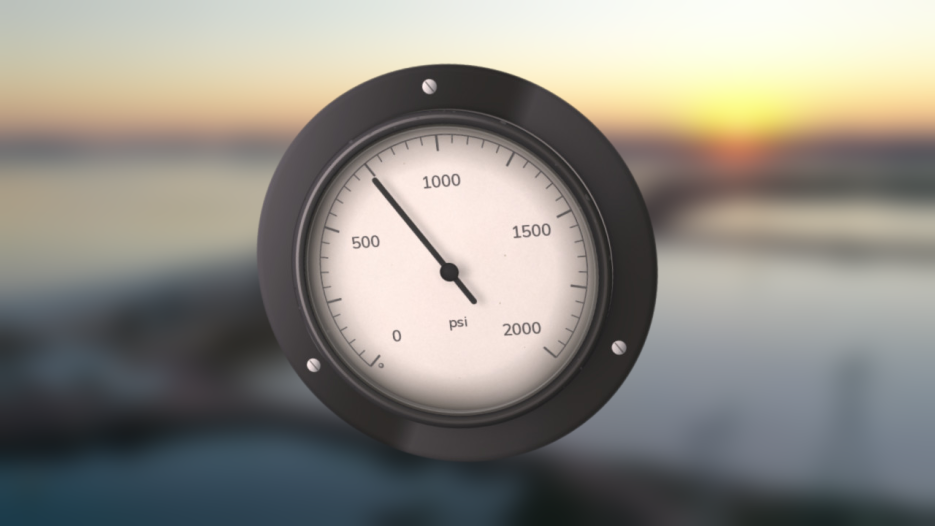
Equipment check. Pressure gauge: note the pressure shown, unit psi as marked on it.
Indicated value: 750 psi
